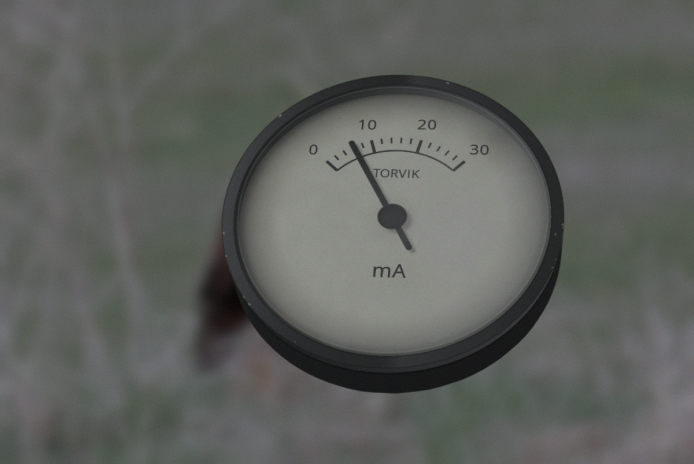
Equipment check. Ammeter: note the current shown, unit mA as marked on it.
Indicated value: 6 mA
